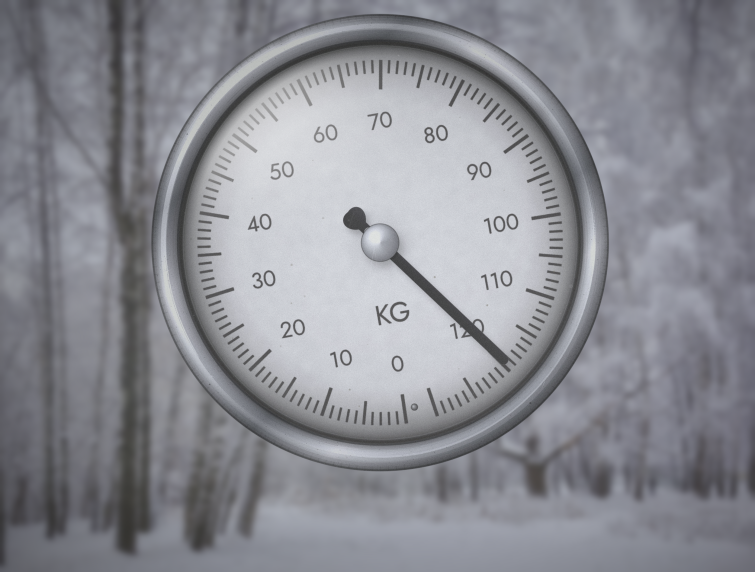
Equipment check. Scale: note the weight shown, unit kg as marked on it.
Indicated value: 119.5 kg
